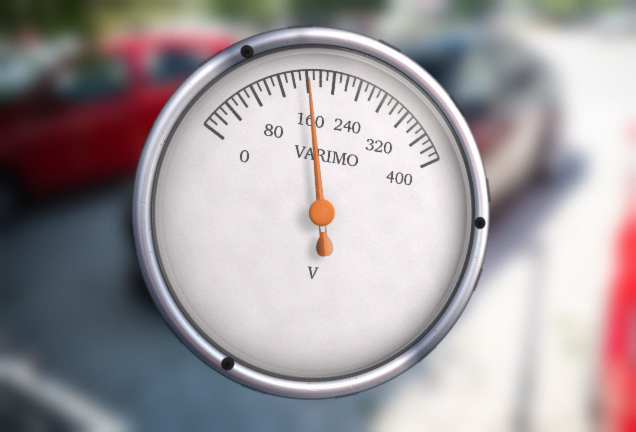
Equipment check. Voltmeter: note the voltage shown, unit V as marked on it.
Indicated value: 160 V
